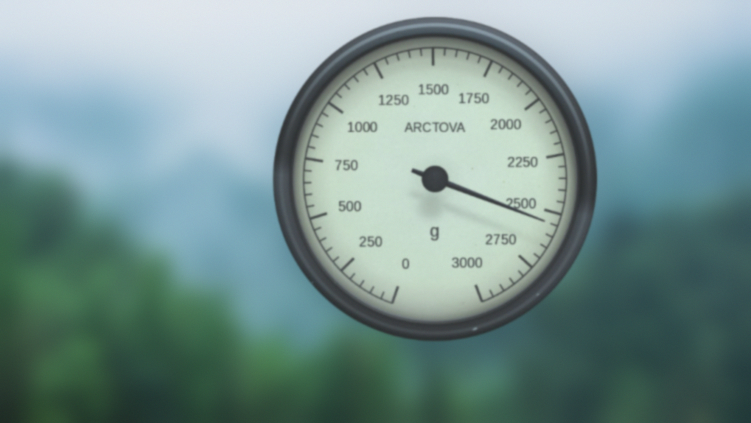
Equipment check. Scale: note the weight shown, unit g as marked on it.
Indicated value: 2550 g
